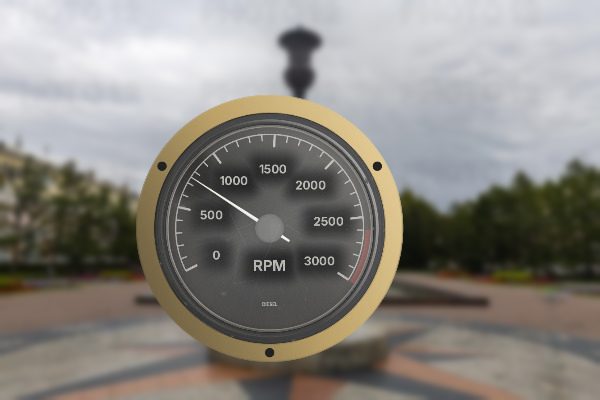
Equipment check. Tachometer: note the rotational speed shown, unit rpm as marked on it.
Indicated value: 750 rpm
